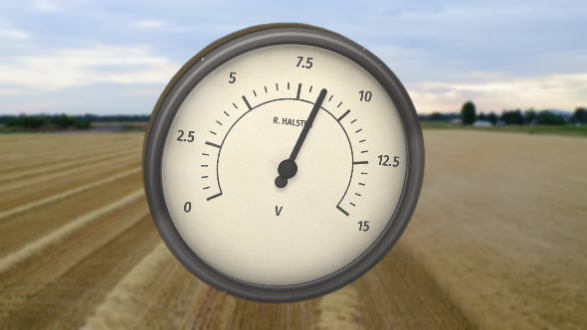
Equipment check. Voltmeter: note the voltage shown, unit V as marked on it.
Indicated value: 8.5 V
